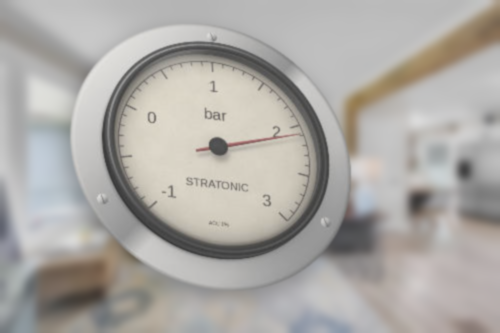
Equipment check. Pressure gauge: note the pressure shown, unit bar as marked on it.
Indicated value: 2.1 bar
